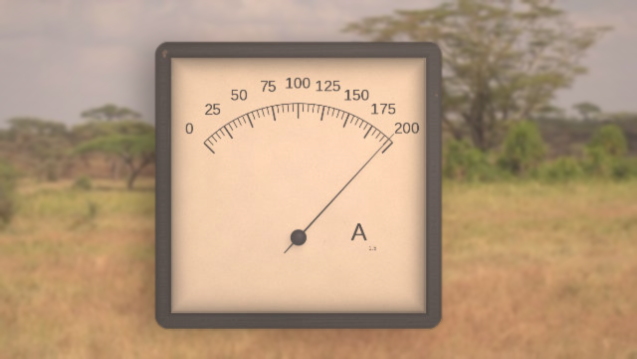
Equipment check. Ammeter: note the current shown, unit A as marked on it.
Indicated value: 195 A
